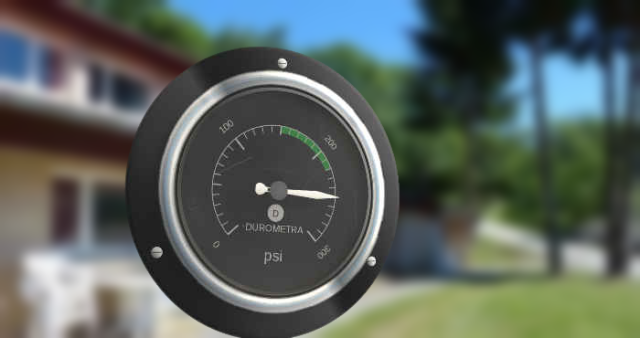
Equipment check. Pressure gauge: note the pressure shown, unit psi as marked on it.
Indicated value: 250 psi
